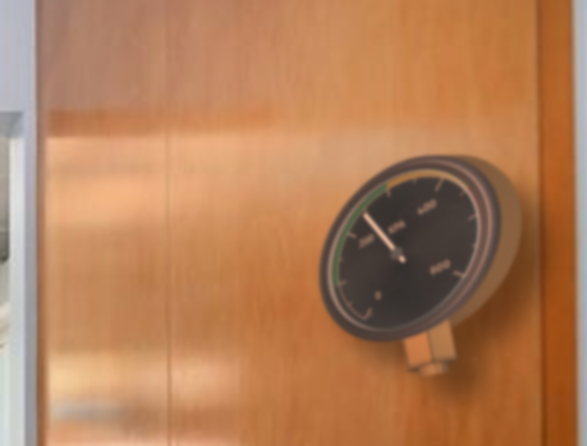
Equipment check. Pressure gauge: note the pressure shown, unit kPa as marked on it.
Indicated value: 250 kPa
